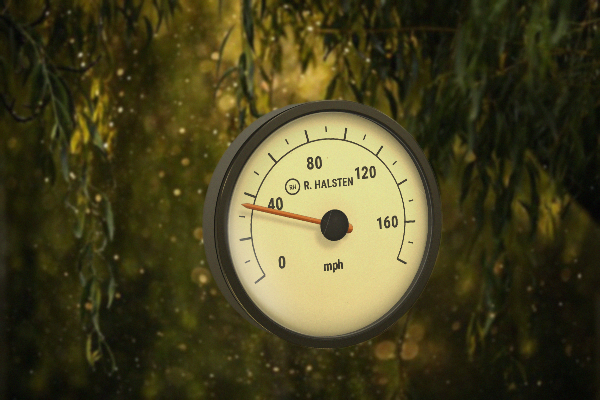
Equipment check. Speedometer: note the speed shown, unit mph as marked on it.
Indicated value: 35 mph
